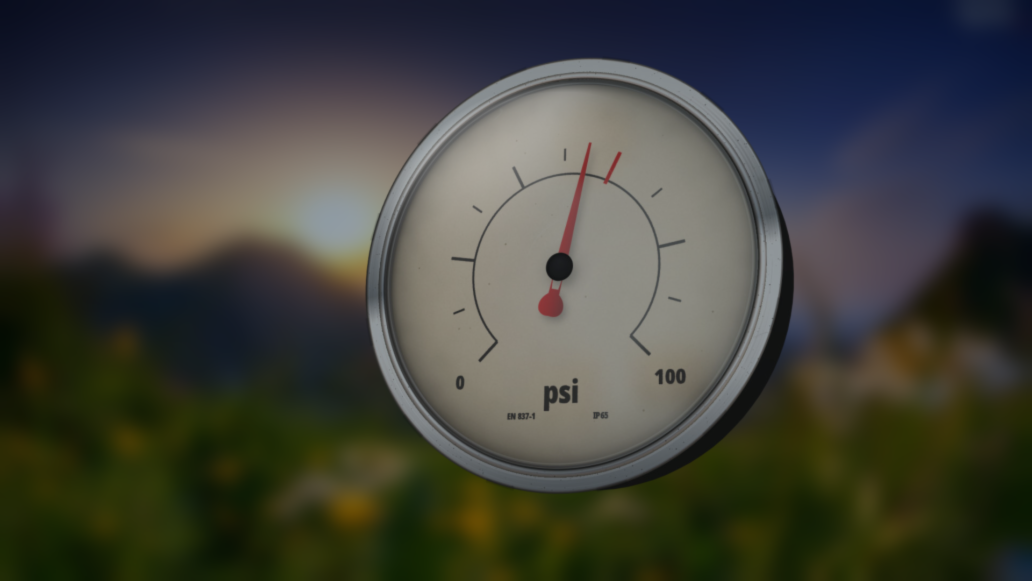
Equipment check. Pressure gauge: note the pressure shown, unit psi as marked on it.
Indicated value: 55 psi
